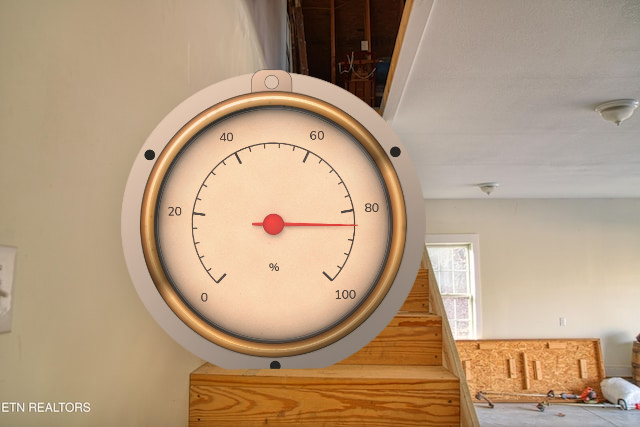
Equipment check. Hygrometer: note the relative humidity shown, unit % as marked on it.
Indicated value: 84 %
